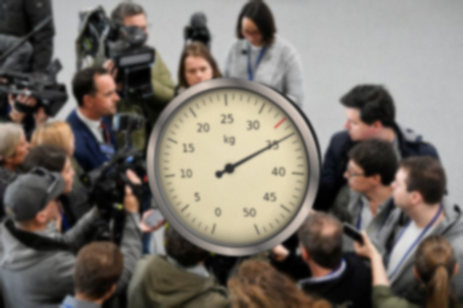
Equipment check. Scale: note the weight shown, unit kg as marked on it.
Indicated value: 35 kg
